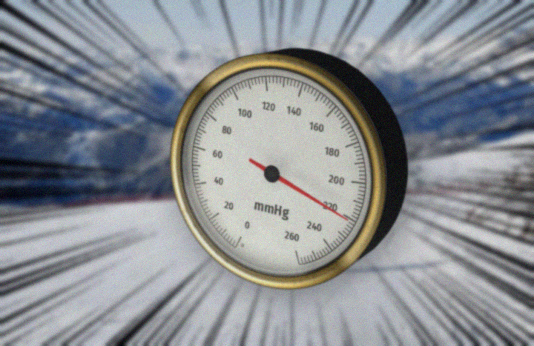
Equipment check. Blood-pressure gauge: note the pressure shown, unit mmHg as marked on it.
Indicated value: 220 mmHg
